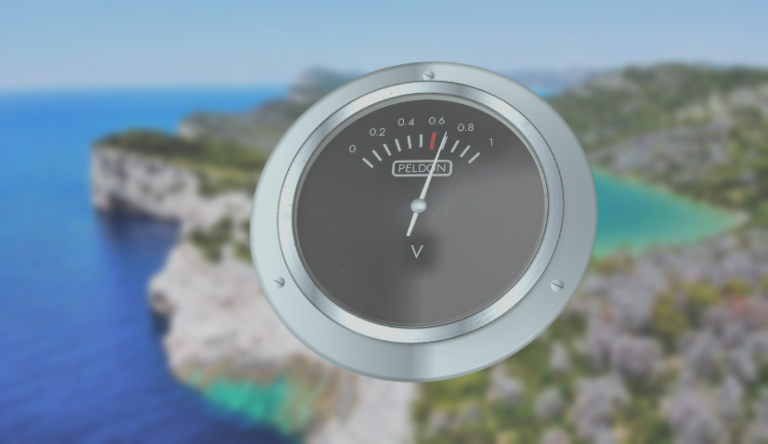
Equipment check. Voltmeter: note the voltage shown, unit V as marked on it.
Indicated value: 0.7 V
